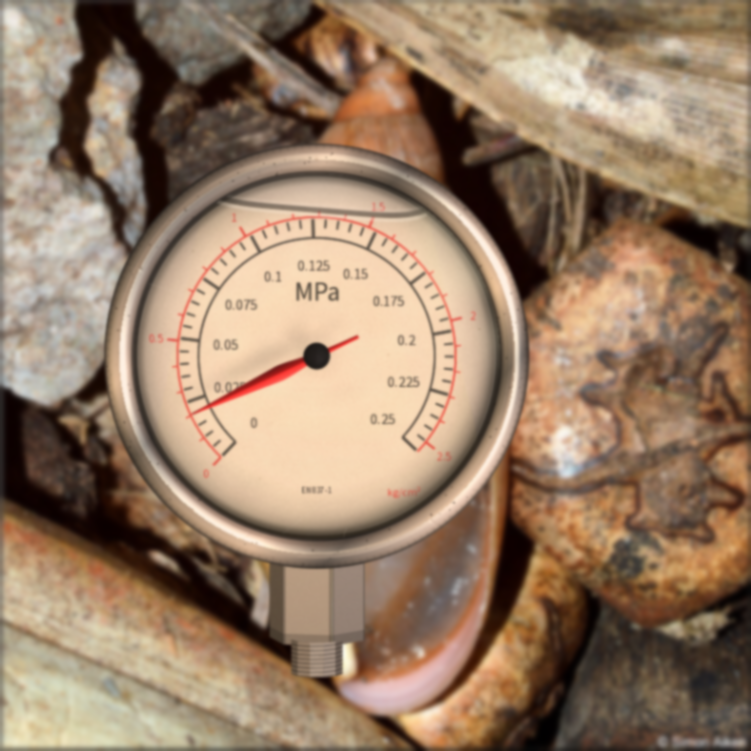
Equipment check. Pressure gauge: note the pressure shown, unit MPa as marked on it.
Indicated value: 0.02 MPa
